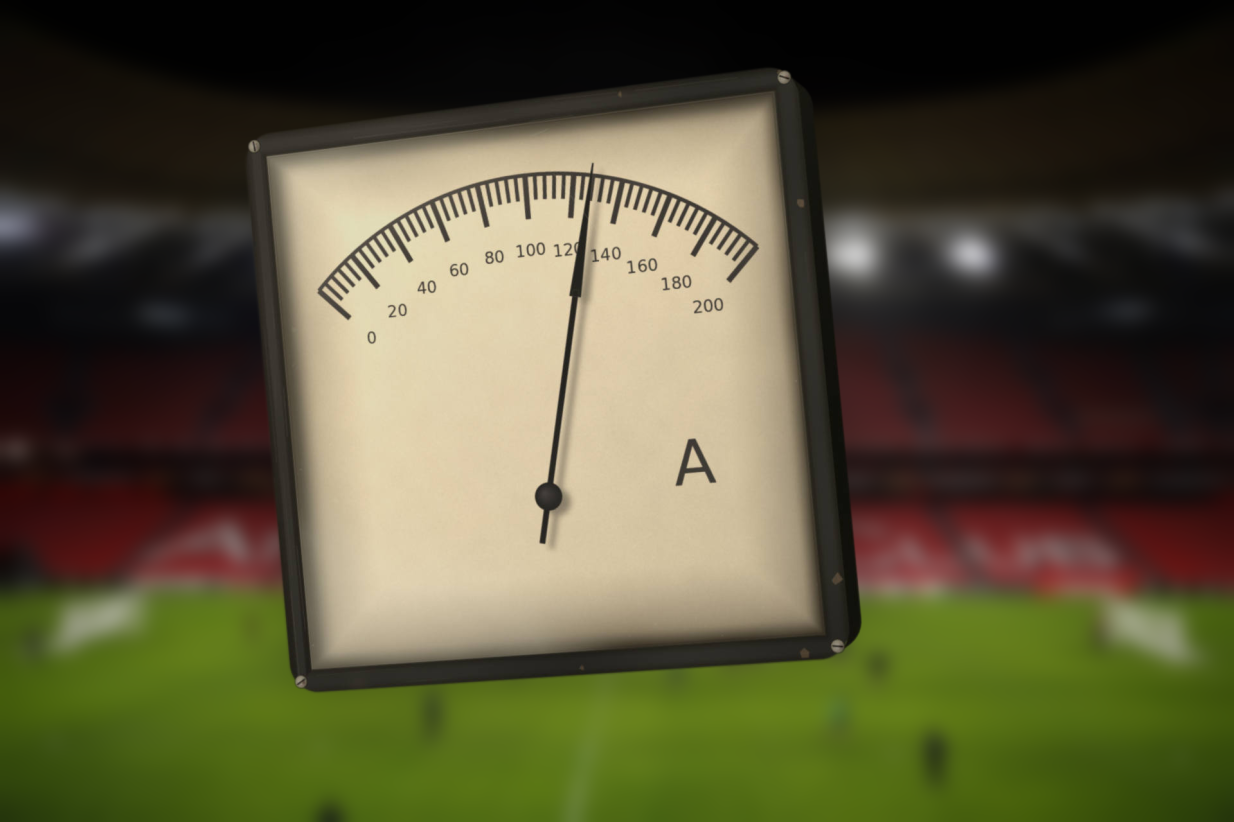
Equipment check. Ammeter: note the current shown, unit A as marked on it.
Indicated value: 128 A
